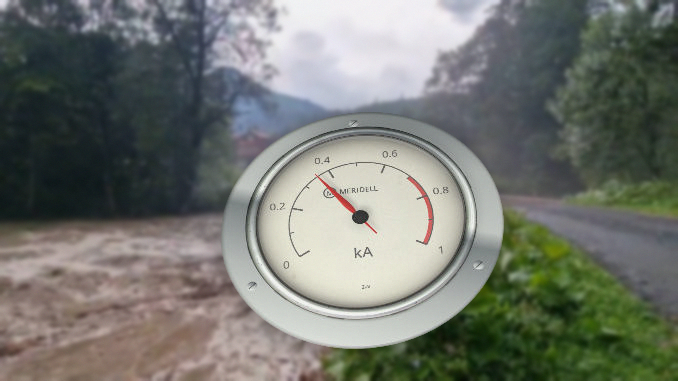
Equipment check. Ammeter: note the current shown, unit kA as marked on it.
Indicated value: 0.35 kA
